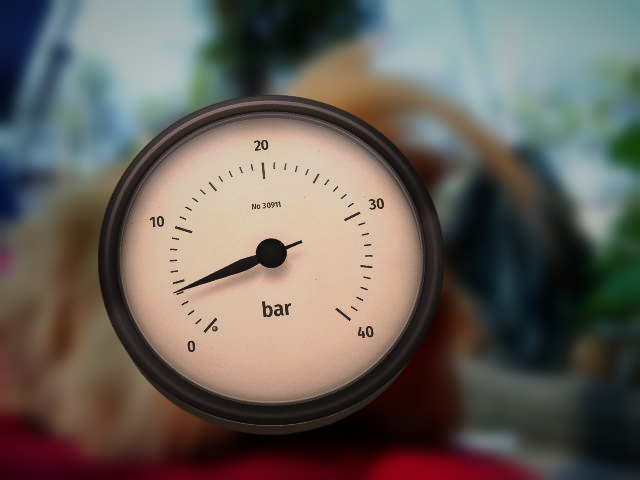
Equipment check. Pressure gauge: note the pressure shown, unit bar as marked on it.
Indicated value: 4 bar
